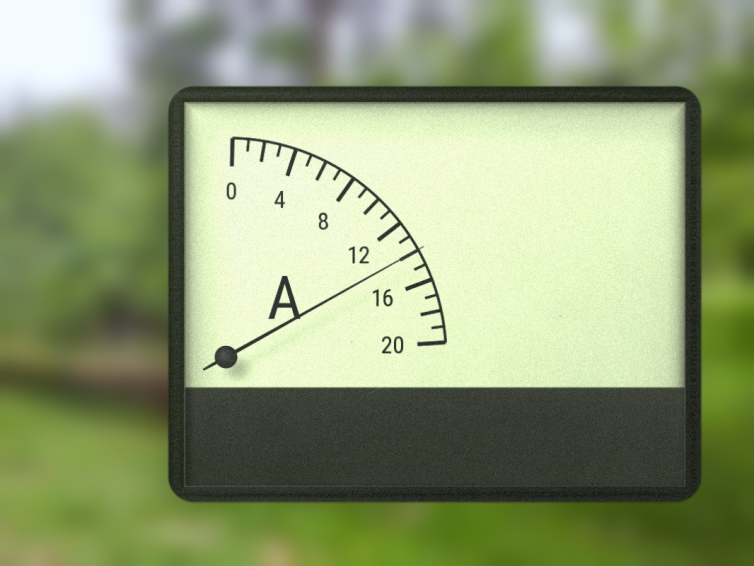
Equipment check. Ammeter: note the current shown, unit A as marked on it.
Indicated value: 14 A
